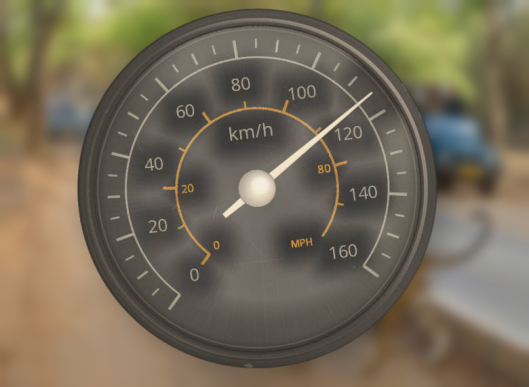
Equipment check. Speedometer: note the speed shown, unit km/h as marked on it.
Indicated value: 115 km/h
